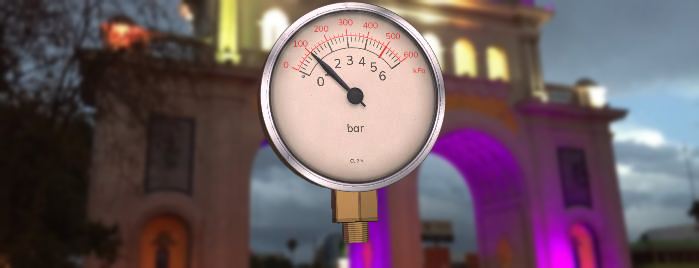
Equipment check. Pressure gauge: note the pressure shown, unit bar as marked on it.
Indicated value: 1 bar
